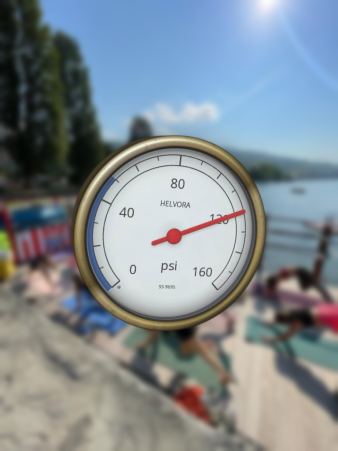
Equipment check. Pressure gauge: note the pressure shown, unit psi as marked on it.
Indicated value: 120 psi
